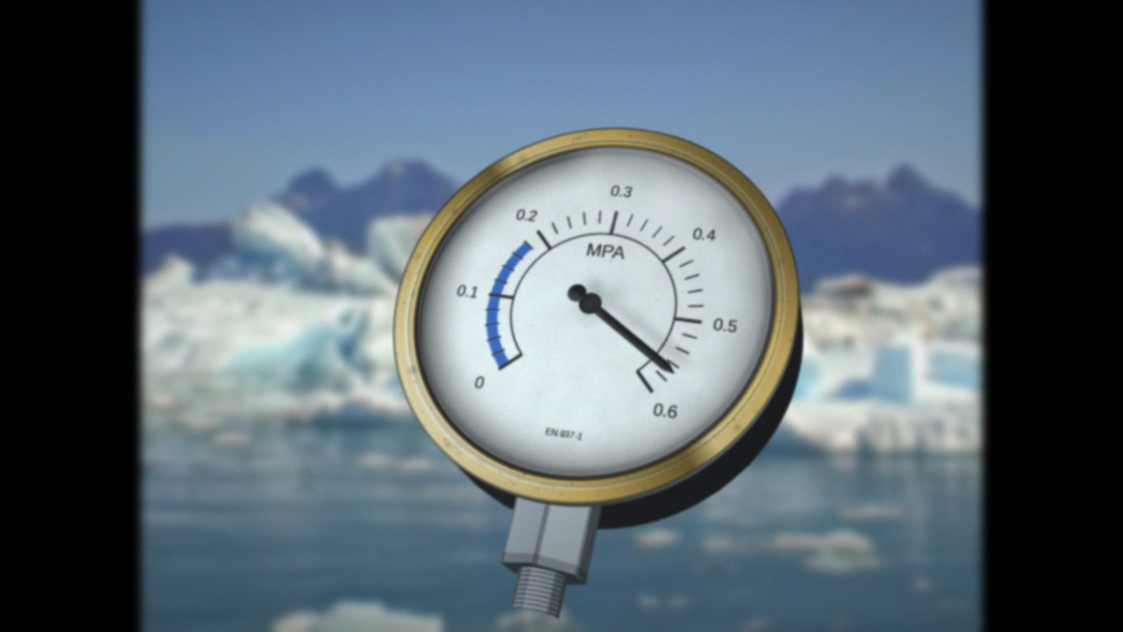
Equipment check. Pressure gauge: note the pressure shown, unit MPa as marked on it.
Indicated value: 0.57 MPa
